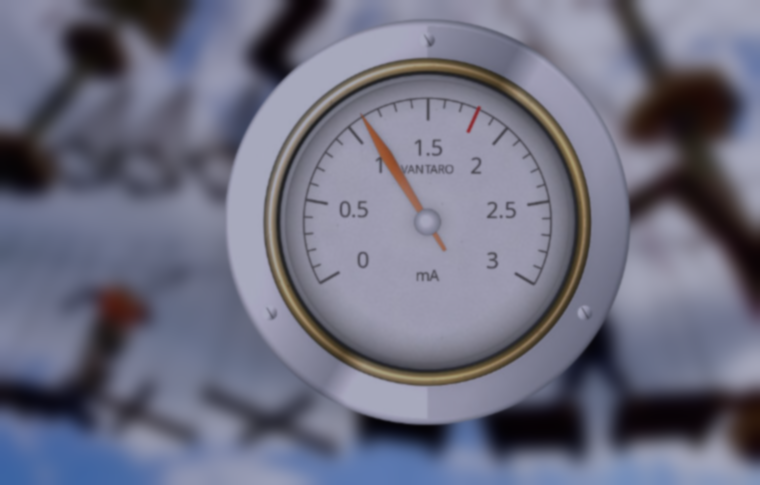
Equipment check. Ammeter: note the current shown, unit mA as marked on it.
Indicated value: 1.1 mA
